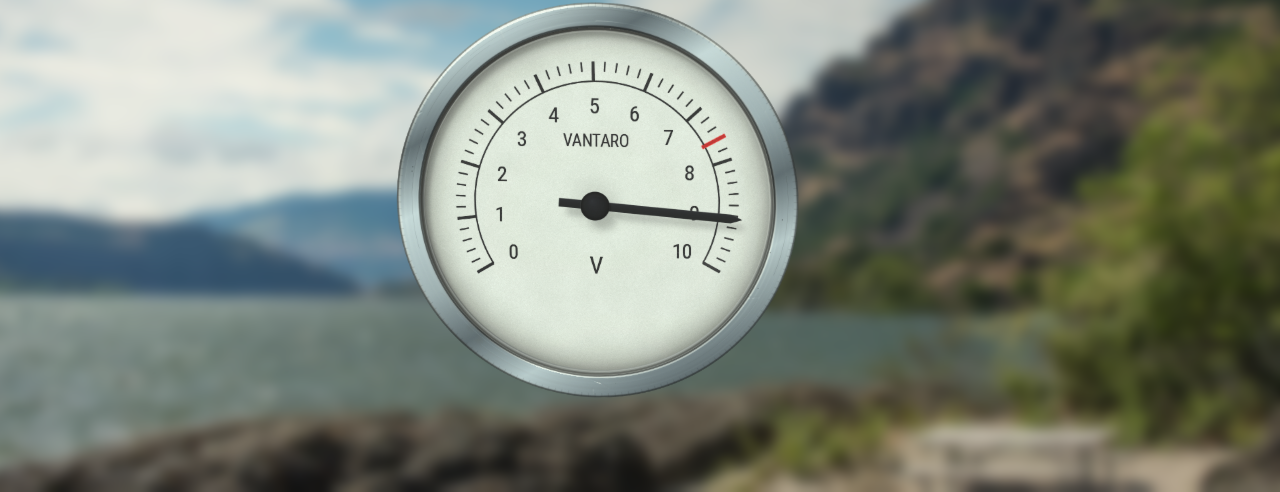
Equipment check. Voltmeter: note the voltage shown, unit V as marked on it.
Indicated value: 9 V
